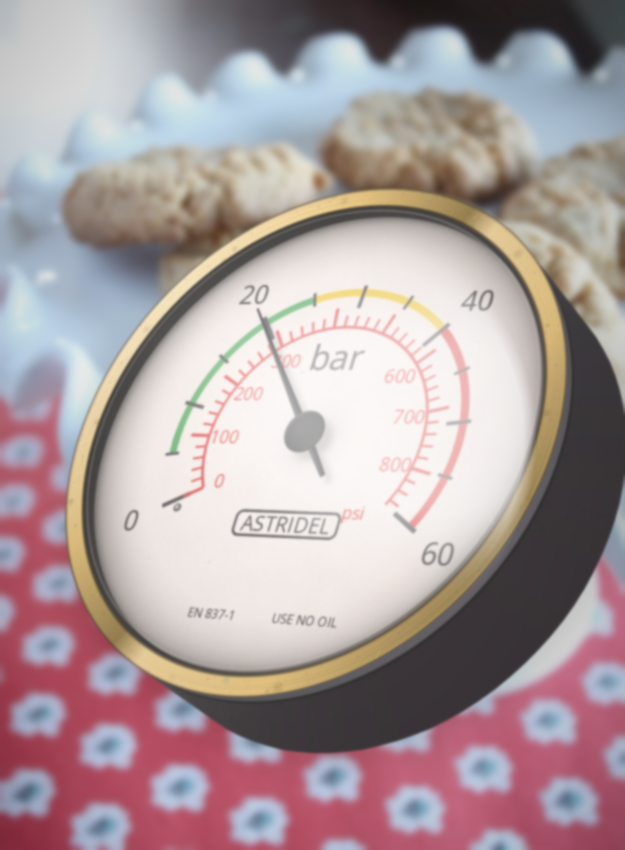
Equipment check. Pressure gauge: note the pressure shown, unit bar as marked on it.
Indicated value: 20 bar
